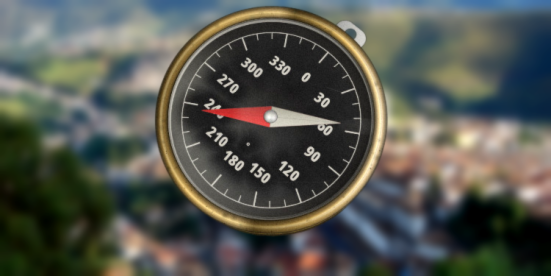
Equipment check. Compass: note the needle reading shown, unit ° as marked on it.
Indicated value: 235 °
